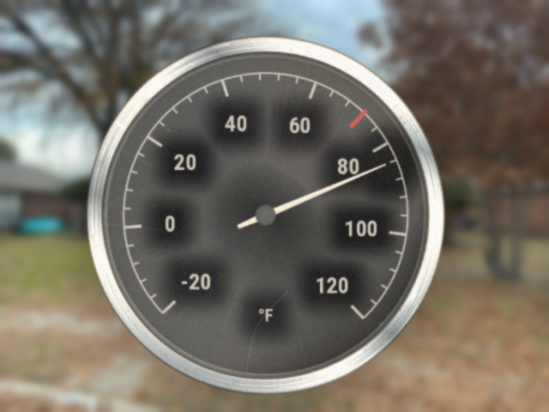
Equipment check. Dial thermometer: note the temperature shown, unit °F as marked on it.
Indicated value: 84 °F
